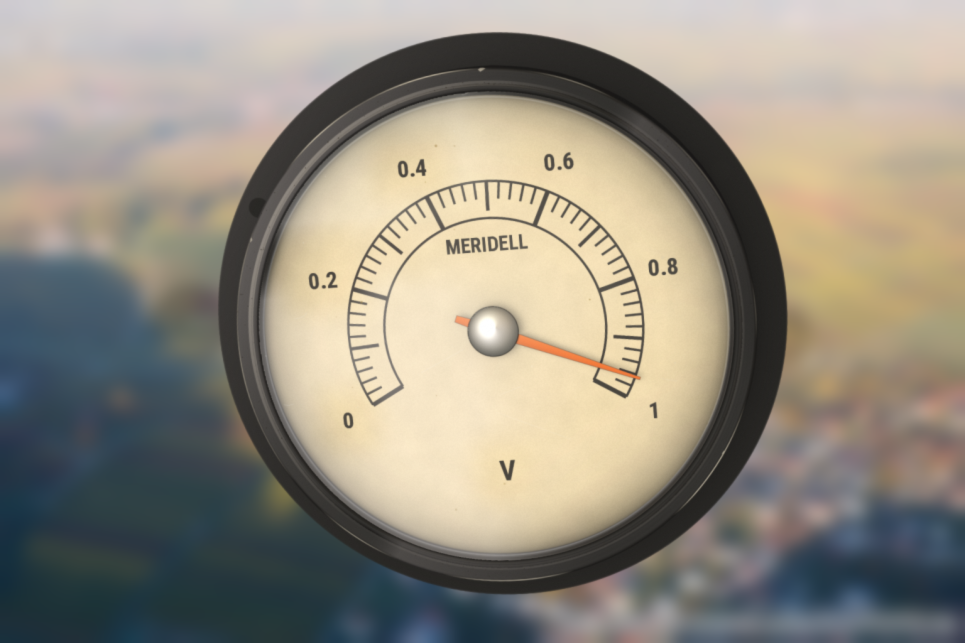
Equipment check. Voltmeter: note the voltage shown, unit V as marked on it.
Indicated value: 0.96 V
